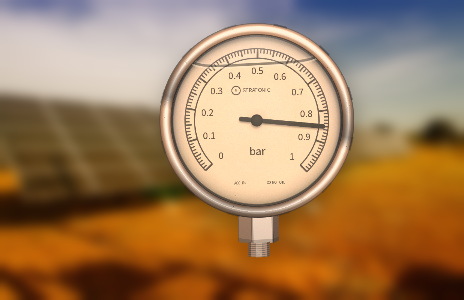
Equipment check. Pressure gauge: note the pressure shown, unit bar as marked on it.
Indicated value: 0.85 bar
